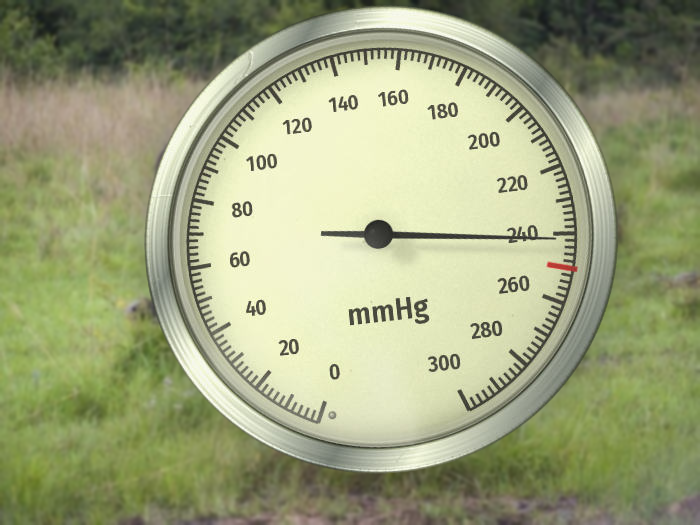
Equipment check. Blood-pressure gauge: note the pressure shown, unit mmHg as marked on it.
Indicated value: 242 mmHg
